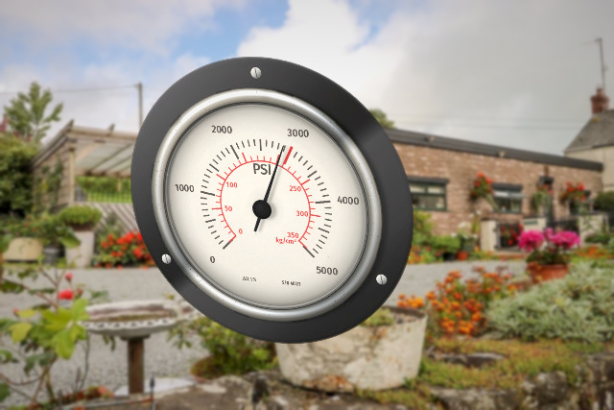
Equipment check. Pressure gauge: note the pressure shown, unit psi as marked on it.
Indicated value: 2900 psi
